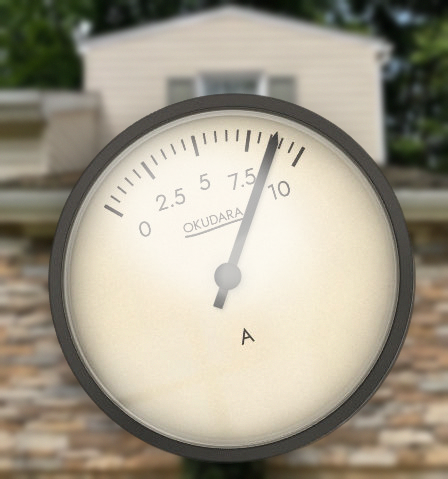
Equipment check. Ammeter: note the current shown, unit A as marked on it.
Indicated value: 8.75 A
